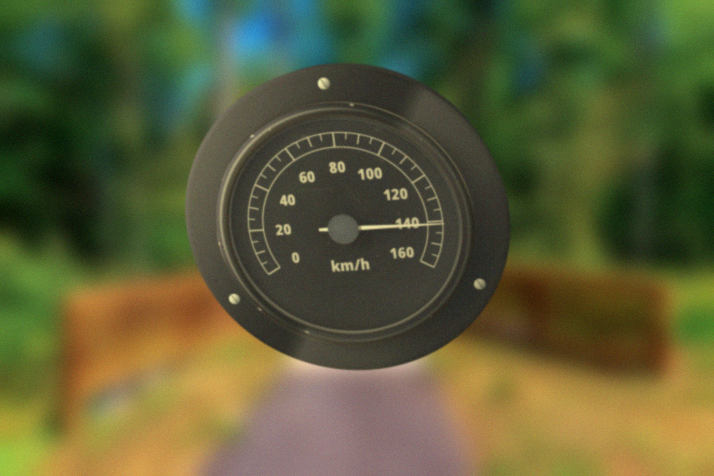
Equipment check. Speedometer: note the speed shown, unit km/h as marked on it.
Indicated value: 140 km/h
